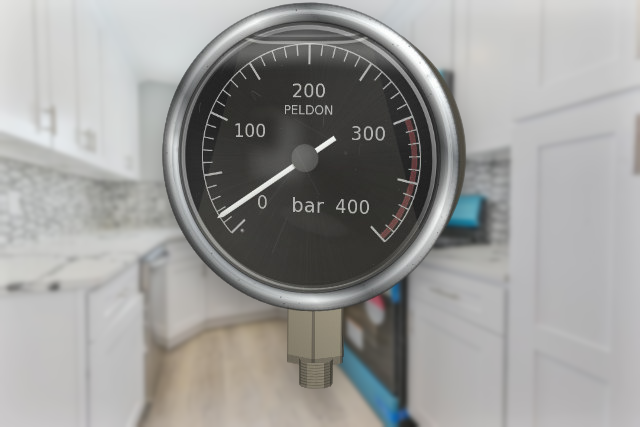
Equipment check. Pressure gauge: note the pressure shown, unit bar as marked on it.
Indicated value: 15 bar
